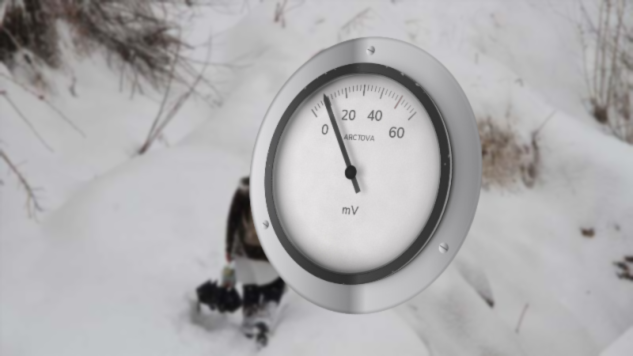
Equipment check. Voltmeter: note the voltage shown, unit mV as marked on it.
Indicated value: 10 mV
